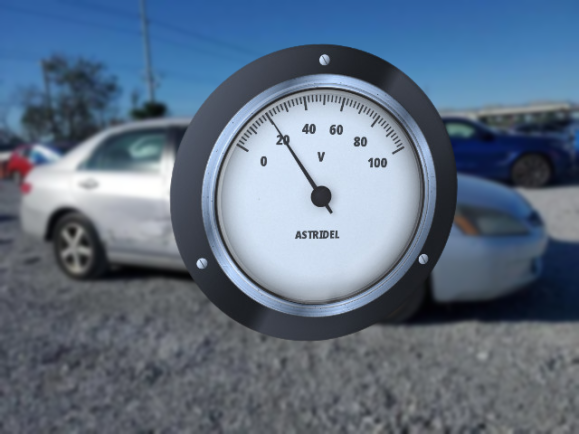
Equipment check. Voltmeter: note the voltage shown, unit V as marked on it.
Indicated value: 20 V
